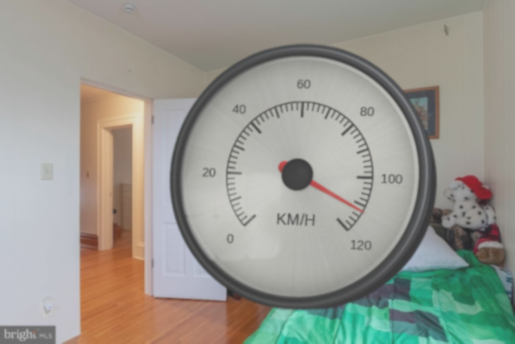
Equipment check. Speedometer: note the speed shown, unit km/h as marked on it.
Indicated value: 112 km/h
